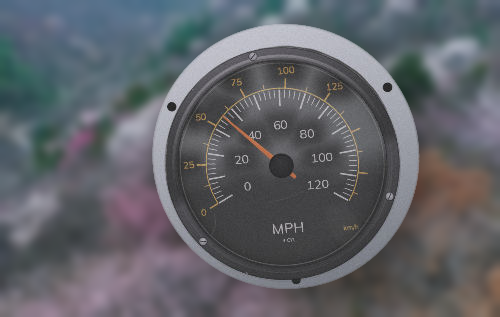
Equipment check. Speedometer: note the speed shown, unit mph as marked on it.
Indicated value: 36 mph
